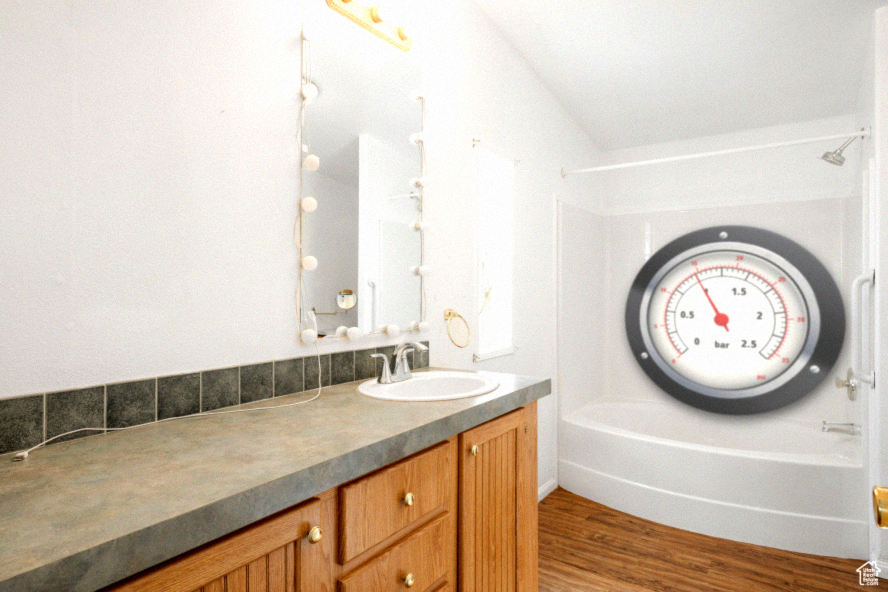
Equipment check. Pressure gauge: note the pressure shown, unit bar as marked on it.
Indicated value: 1 bar
